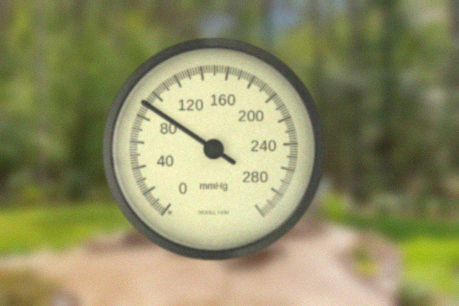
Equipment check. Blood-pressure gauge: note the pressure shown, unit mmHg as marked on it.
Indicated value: 90 mmHg
